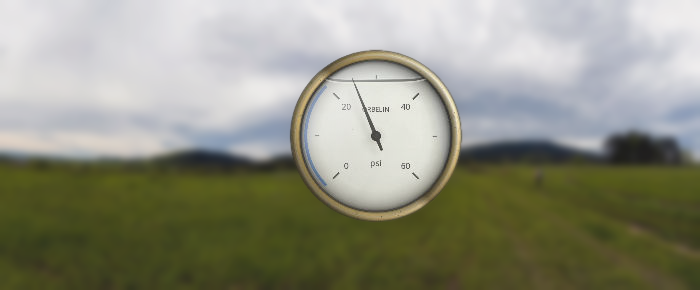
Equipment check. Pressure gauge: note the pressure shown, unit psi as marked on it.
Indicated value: 25 psi
